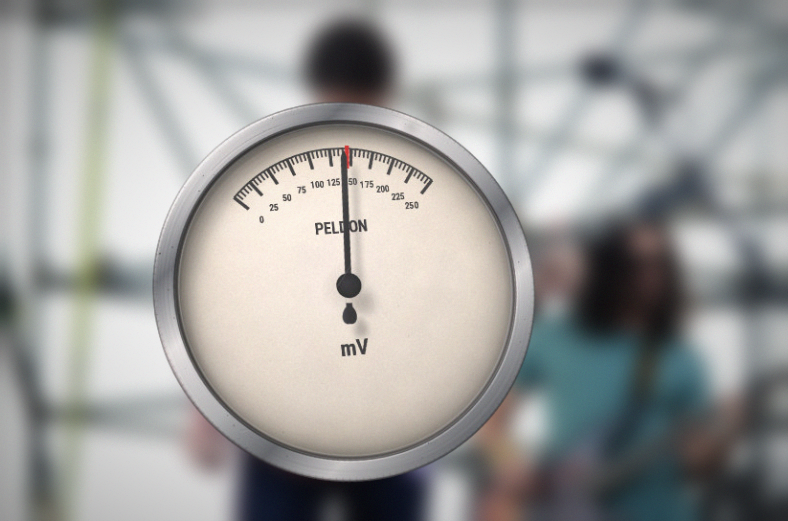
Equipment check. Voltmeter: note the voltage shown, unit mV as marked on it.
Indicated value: 140 mV
